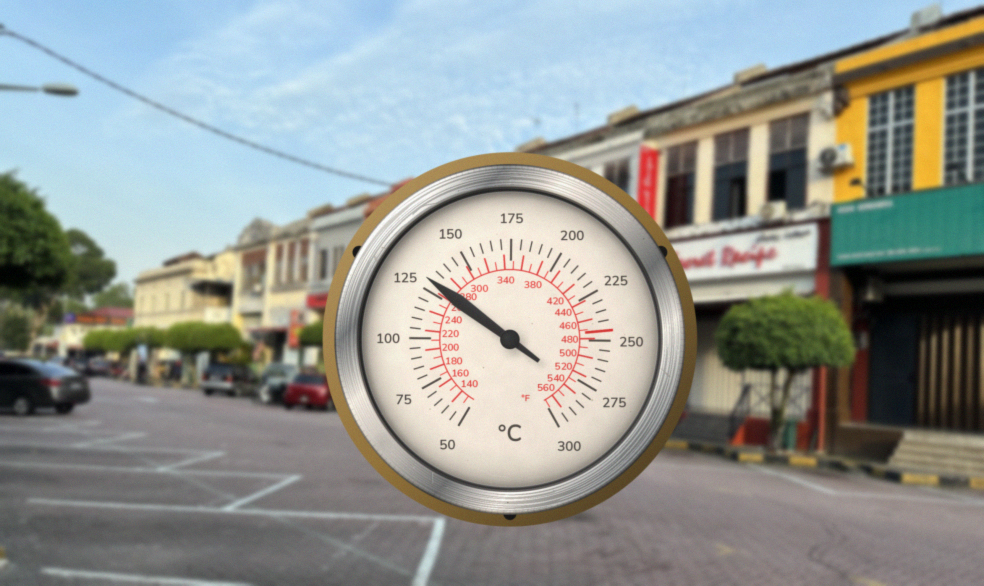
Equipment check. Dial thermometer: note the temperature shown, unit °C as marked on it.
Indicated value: 130 °C
